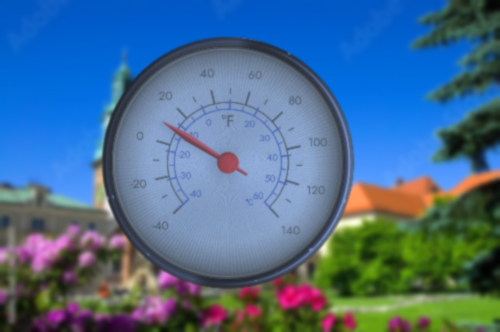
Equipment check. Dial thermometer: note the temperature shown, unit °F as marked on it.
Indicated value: 10 °F
